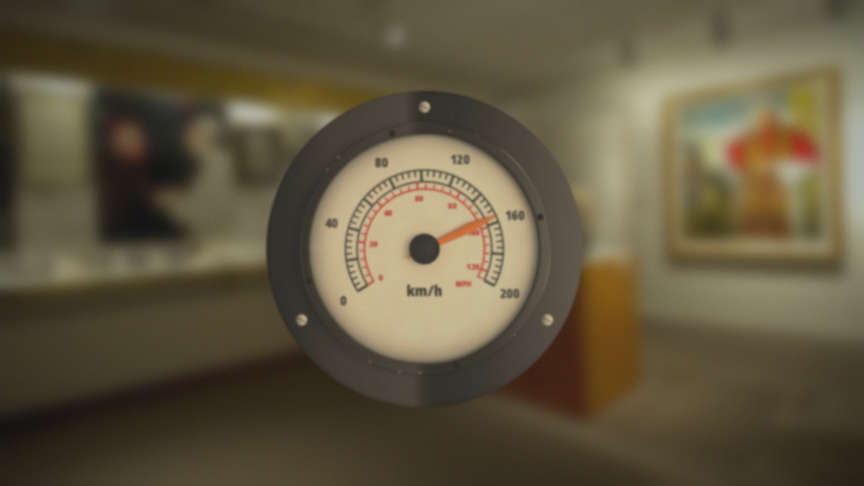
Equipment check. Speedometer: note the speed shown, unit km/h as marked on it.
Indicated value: 156 km/h
